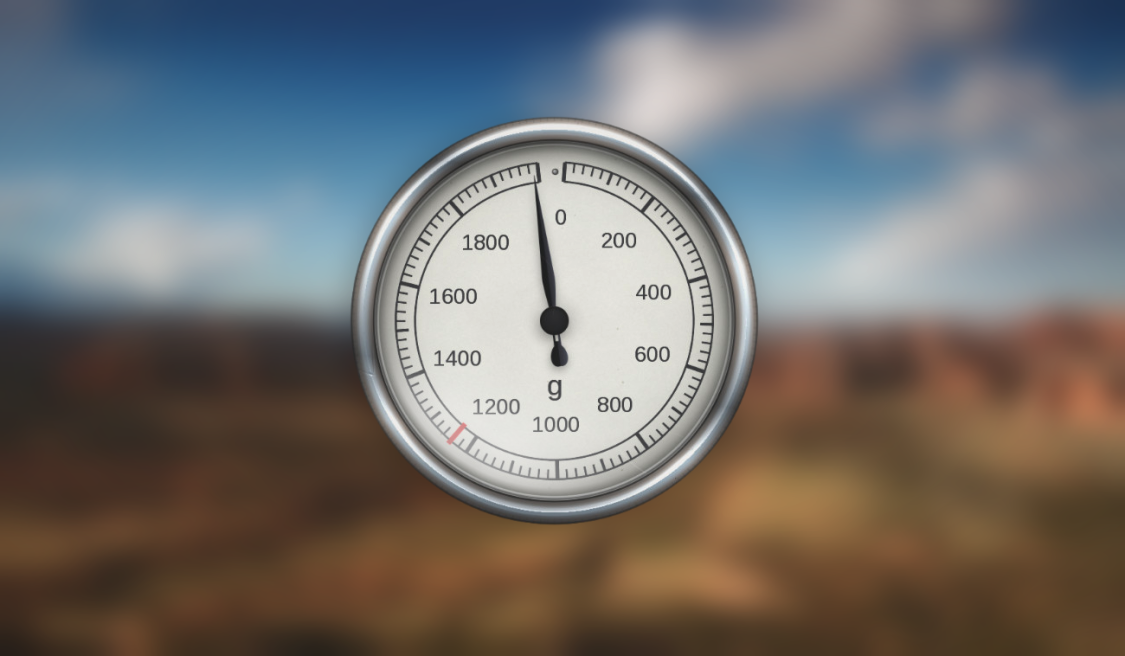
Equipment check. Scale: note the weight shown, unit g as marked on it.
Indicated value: 1990 g
